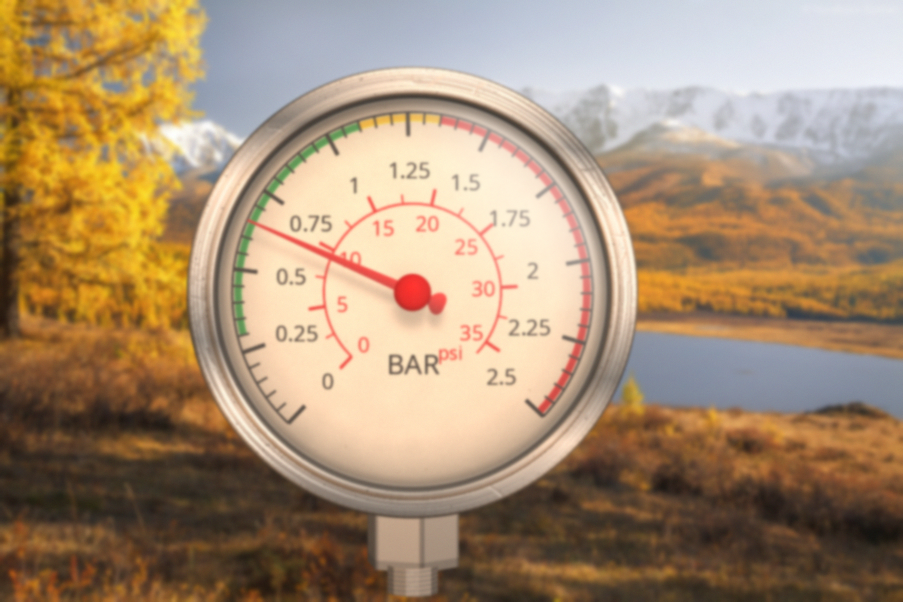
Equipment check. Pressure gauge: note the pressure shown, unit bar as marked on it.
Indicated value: 0.65 bar
